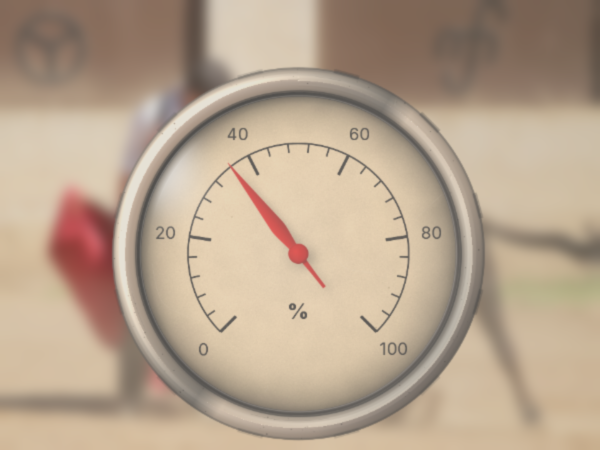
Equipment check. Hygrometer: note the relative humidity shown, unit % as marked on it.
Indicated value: 36 %
